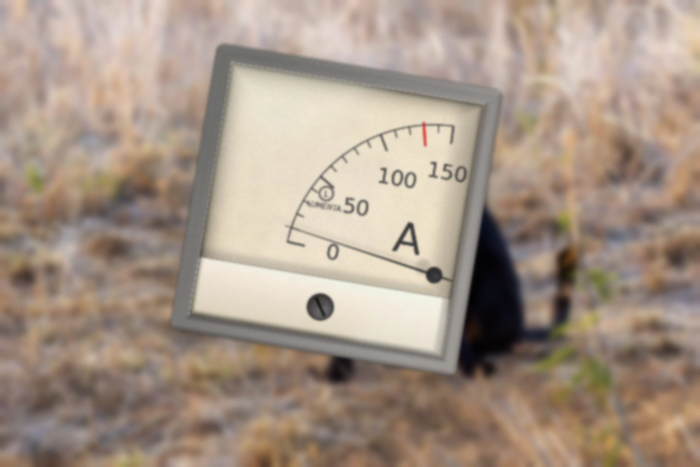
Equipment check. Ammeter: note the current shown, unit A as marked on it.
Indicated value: 10 A
